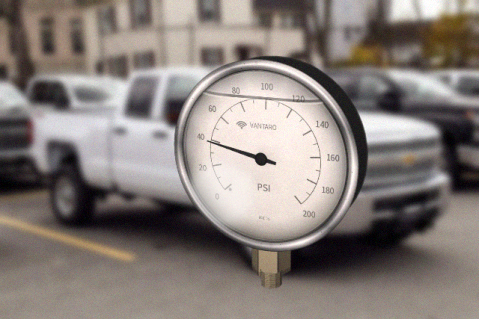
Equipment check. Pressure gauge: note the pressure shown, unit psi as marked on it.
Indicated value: 40 psi
